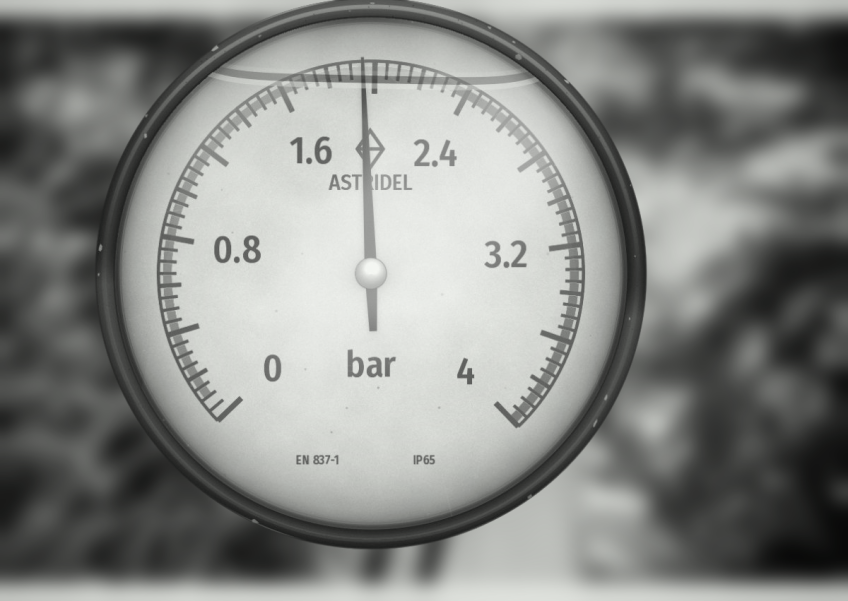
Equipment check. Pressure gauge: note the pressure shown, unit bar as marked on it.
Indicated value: 1.95 bar
